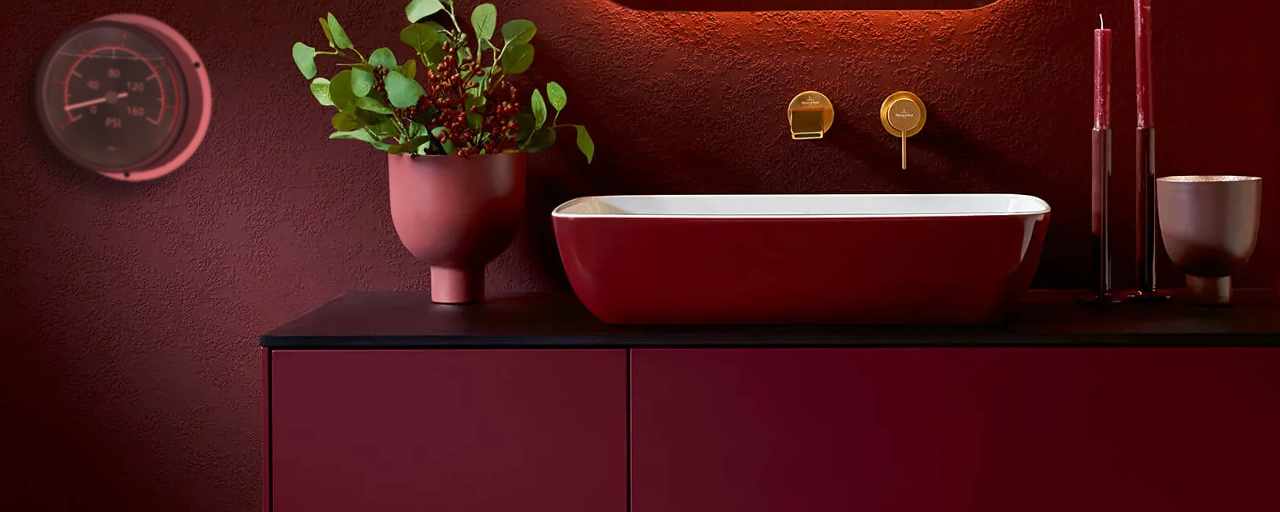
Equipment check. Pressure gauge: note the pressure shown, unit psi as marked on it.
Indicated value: 10 psi
